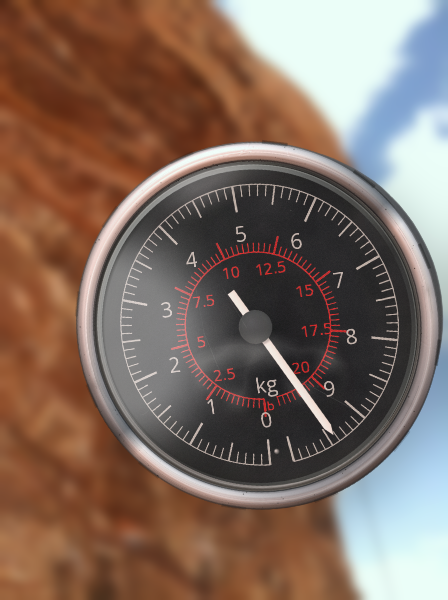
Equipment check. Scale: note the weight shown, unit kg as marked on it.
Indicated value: 9.4 kg
